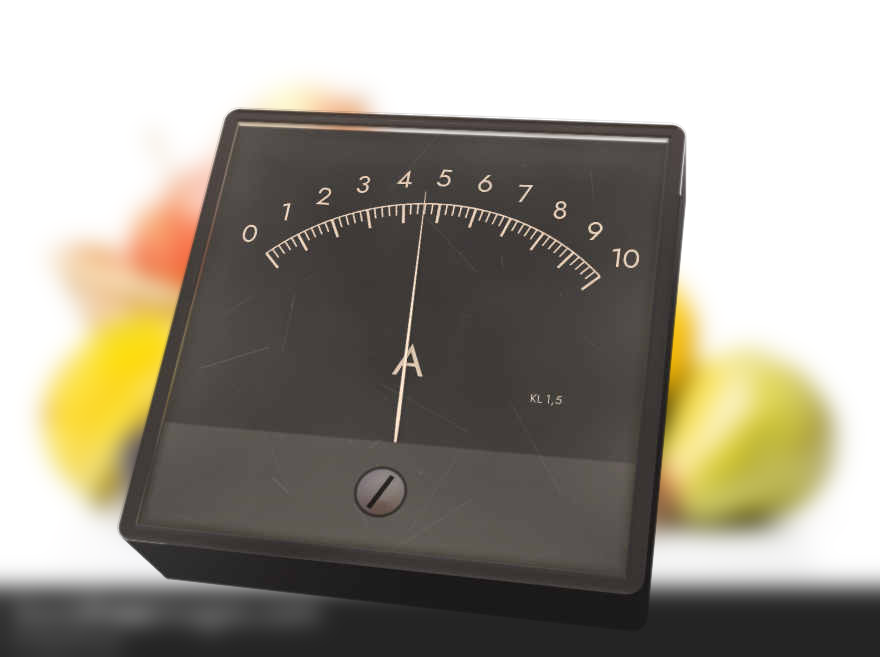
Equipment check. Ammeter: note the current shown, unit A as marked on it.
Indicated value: 4.6 A
